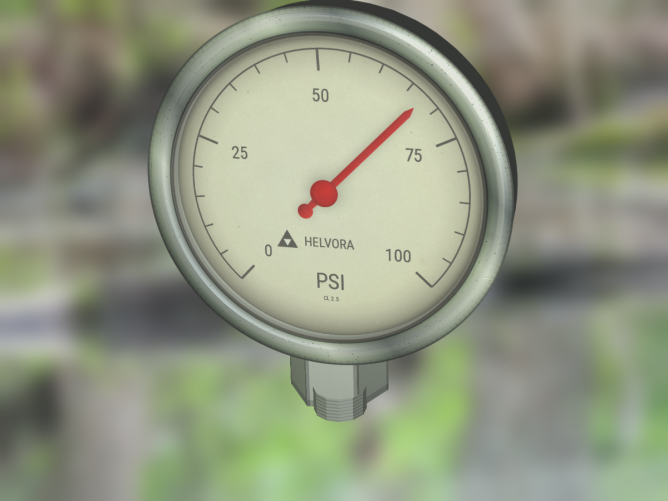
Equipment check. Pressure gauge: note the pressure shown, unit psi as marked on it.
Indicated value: 67.5 psi
